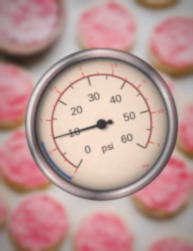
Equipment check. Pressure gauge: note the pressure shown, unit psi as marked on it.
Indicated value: 10 psi
